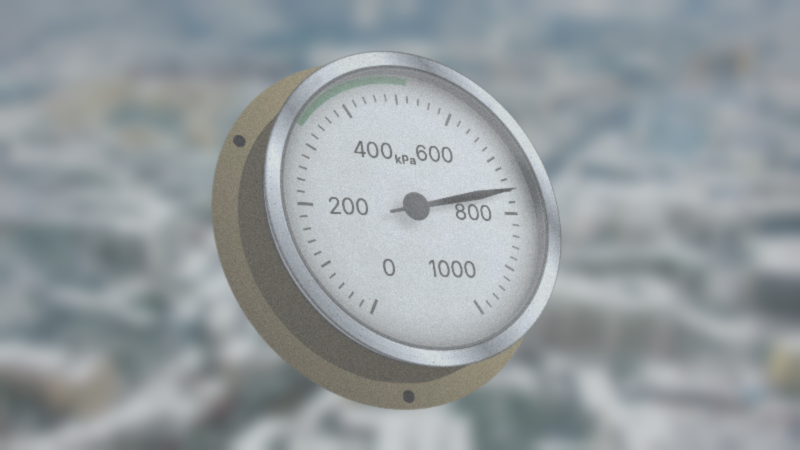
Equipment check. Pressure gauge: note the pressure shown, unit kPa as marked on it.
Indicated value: 760 kPa
